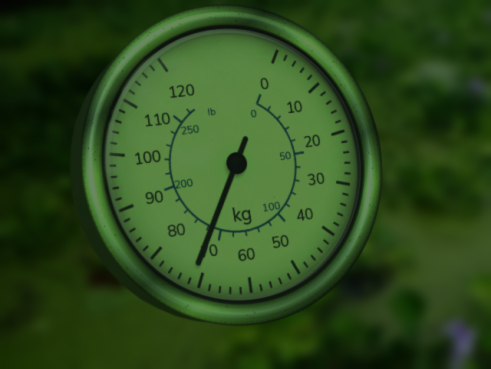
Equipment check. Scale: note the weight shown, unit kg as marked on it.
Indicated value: 72 kg
